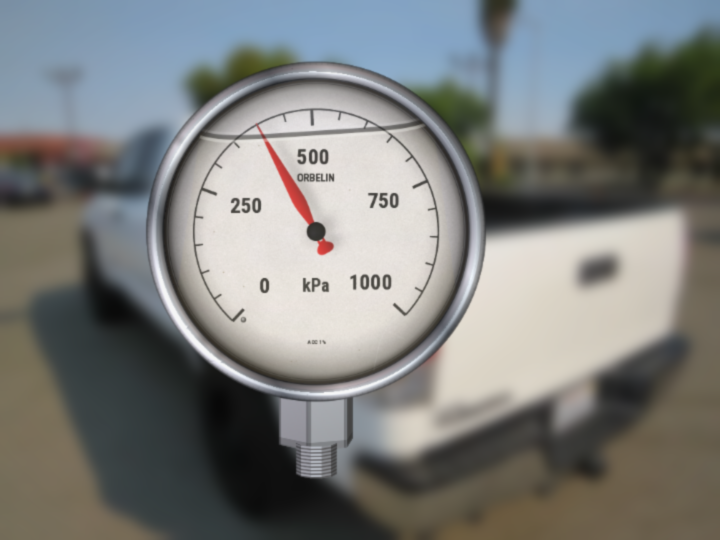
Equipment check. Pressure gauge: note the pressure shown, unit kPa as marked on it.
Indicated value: 400 kPa
